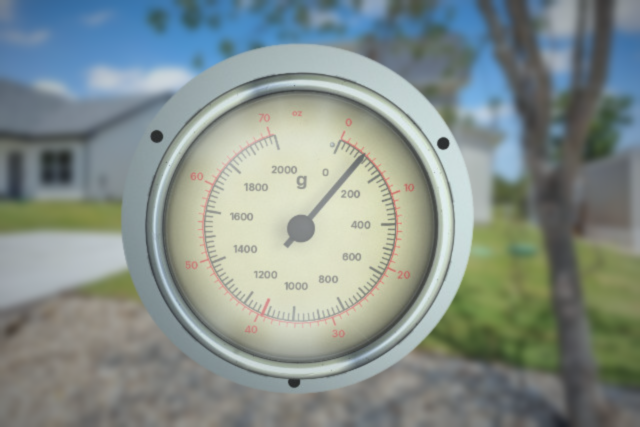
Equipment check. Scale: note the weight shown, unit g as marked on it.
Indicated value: 100 g
